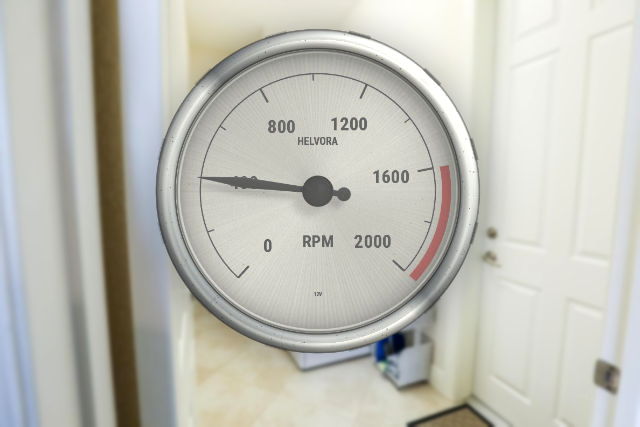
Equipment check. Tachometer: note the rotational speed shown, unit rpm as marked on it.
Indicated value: 400 rpm
